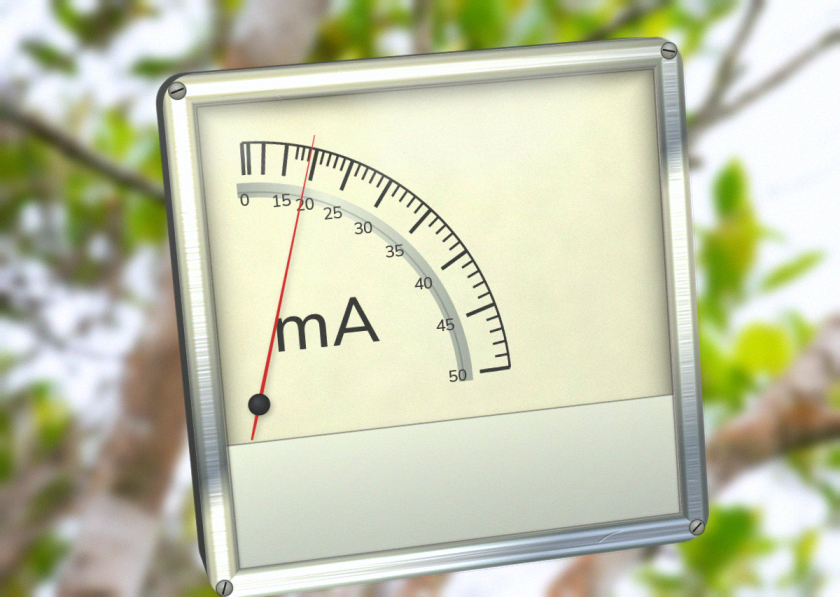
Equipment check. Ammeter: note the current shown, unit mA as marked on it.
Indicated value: 19 mA
